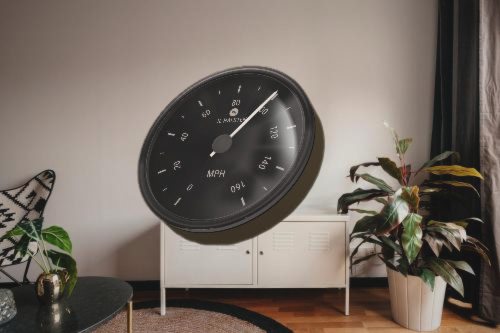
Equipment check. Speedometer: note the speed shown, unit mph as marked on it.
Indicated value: 100 mph
